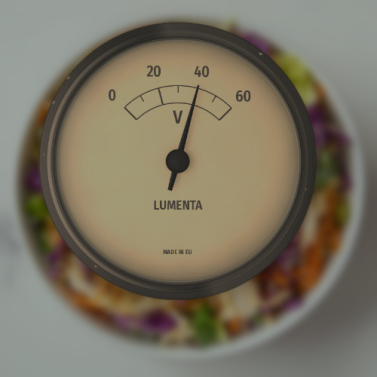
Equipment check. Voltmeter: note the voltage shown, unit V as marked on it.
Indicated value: 40 V
